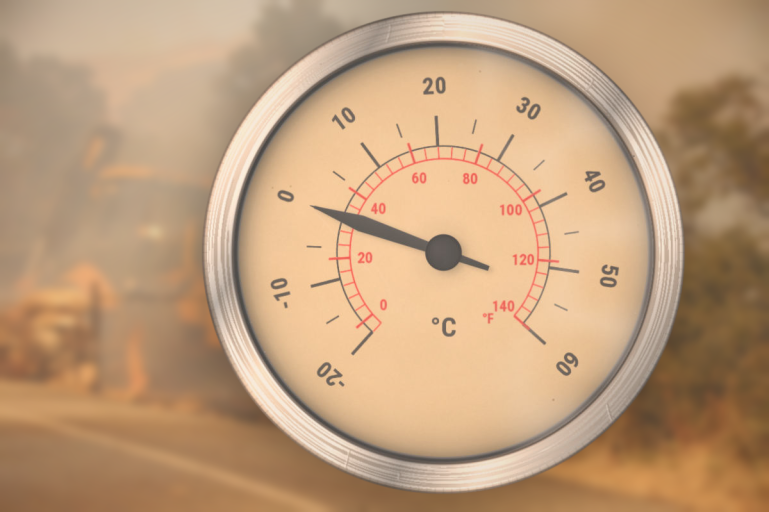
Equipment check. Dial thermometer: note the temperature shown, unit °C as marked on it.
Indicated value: 0 °C
